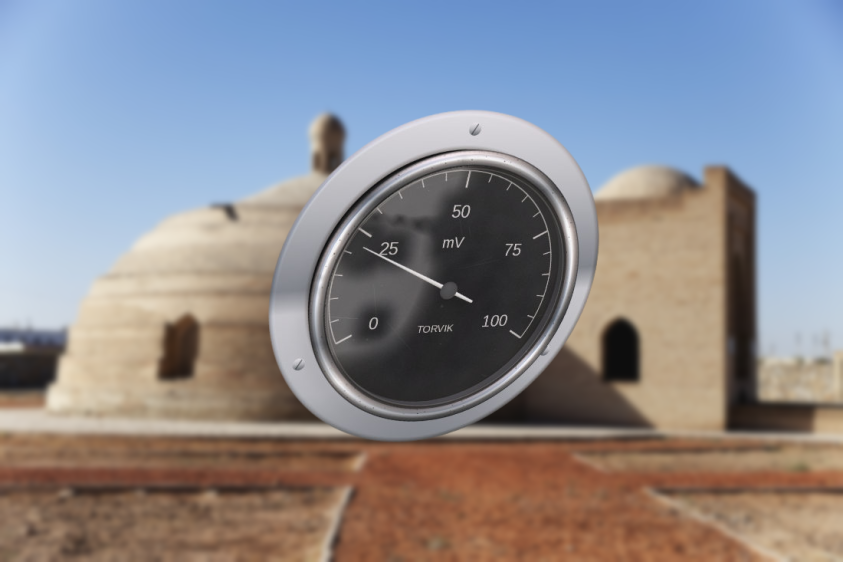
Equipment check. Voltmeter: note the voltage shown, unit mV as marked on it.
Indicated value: 22.5 mV
